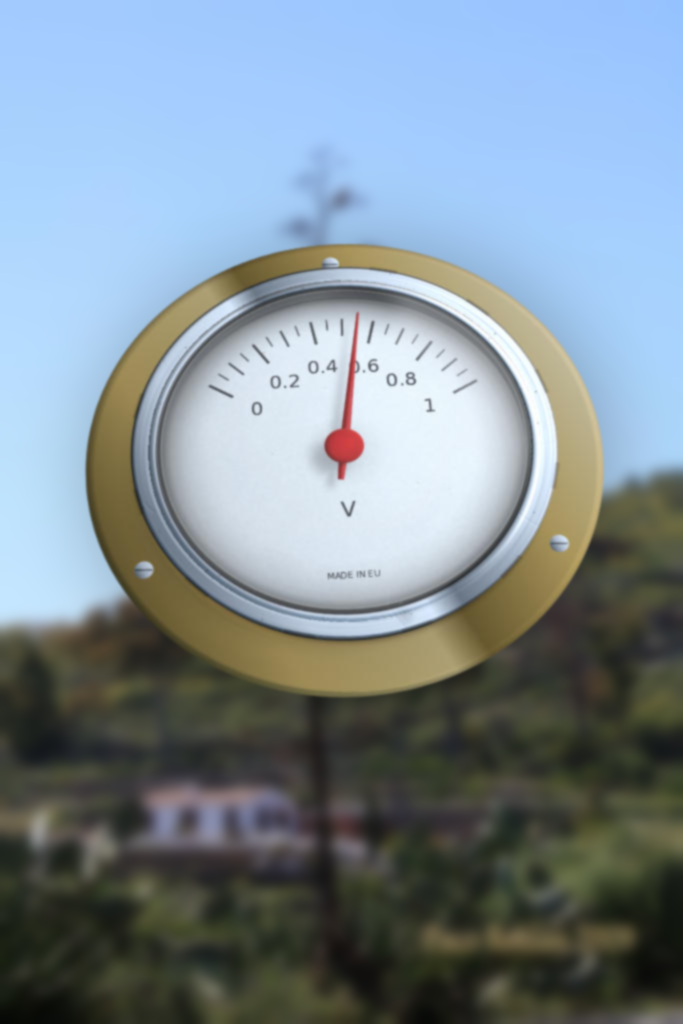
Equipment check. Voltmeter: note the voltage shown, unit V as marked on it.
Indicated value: 0.55 V
